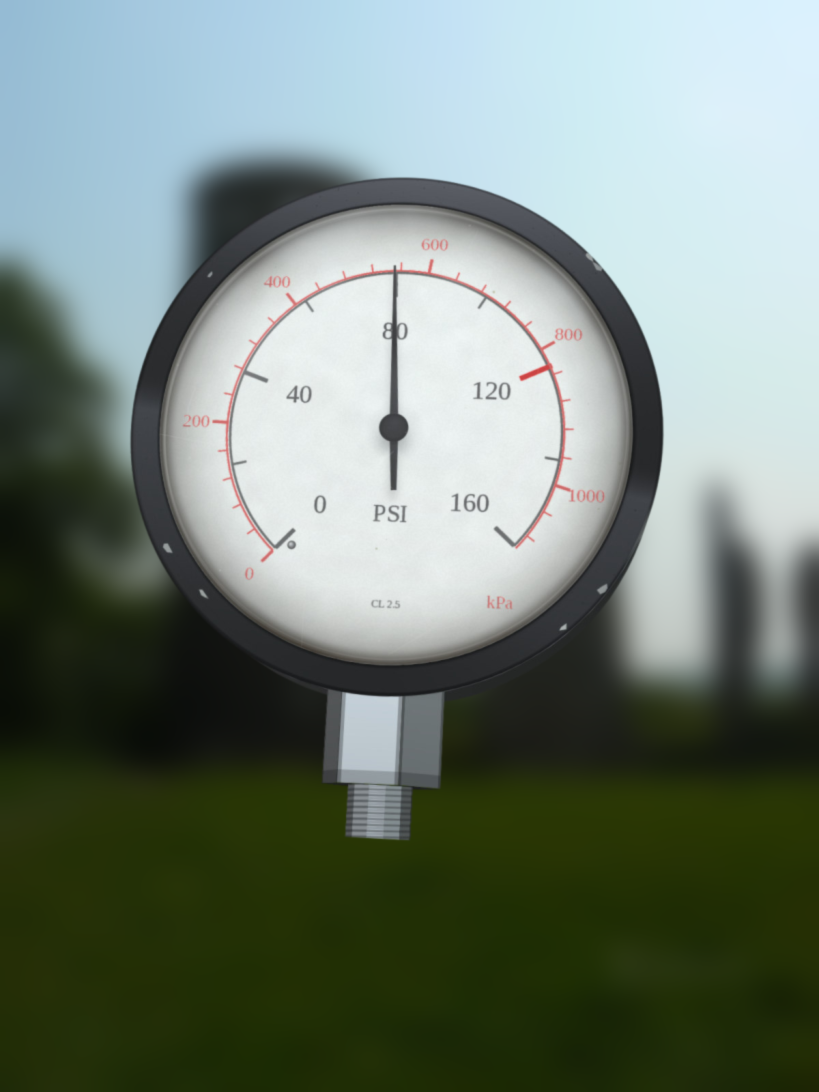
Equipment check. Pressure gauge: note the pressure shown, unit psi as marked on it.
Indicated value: 80 psi
